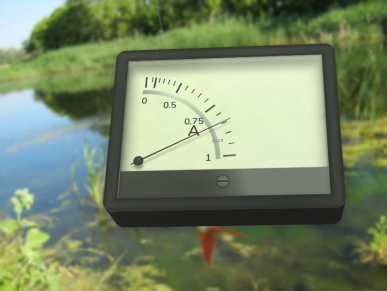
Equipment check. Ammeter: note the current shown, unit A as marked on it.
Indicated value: 0.85 A
